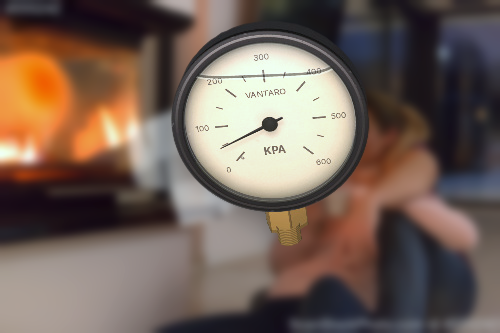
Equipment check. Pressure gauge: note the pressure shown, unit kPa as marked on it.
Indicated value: 50 kPa
